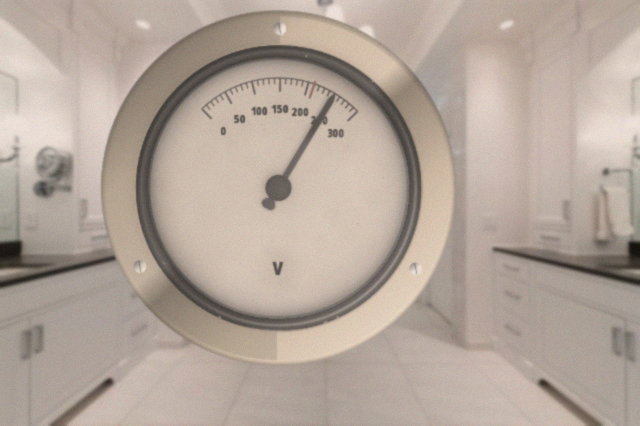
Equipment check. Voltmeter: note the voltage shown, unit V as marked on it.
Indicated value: 250 V
